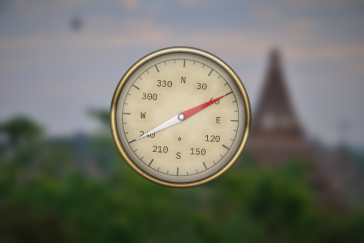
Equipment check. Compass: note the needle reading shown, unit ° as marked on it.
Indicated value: 60 °
